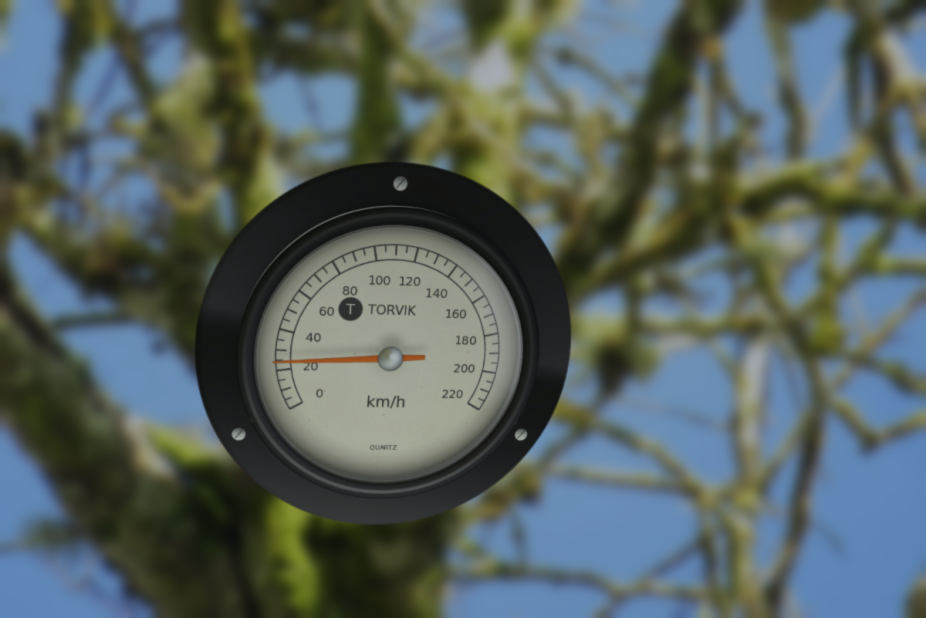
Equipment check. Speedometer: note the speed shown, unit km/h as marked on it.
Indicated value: 25 km/h
